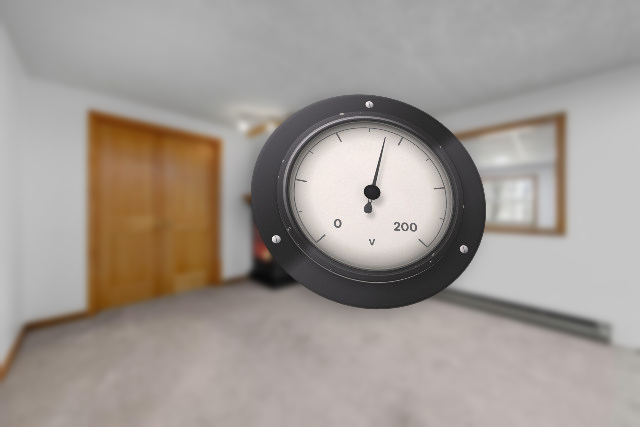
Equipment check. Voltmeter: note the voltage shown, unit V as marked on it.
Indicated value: 110 V
